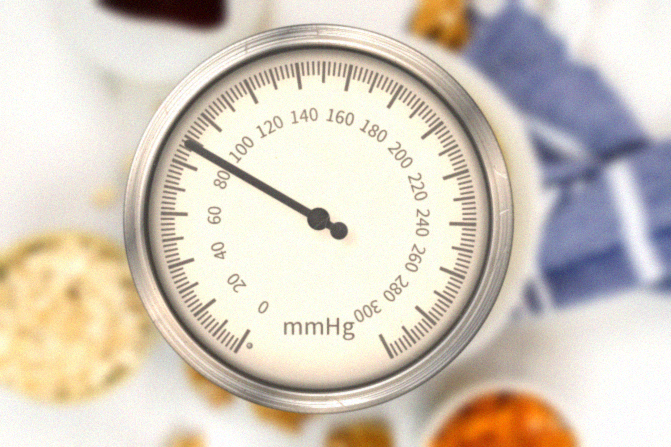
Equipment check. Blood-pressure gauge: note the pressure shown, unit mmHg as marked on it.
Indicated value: 88 mmHg
